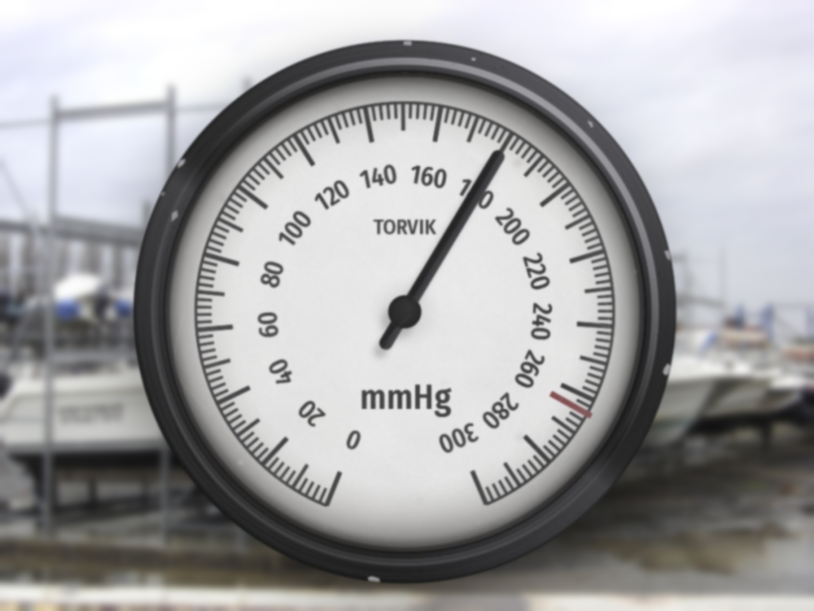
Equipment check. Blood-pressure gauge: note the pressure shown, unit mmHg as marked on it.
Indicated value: 180 mmHg
